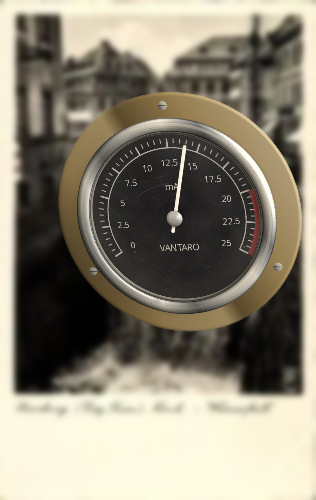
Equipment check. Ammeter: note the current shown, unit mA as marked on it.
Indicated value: 14 mA
